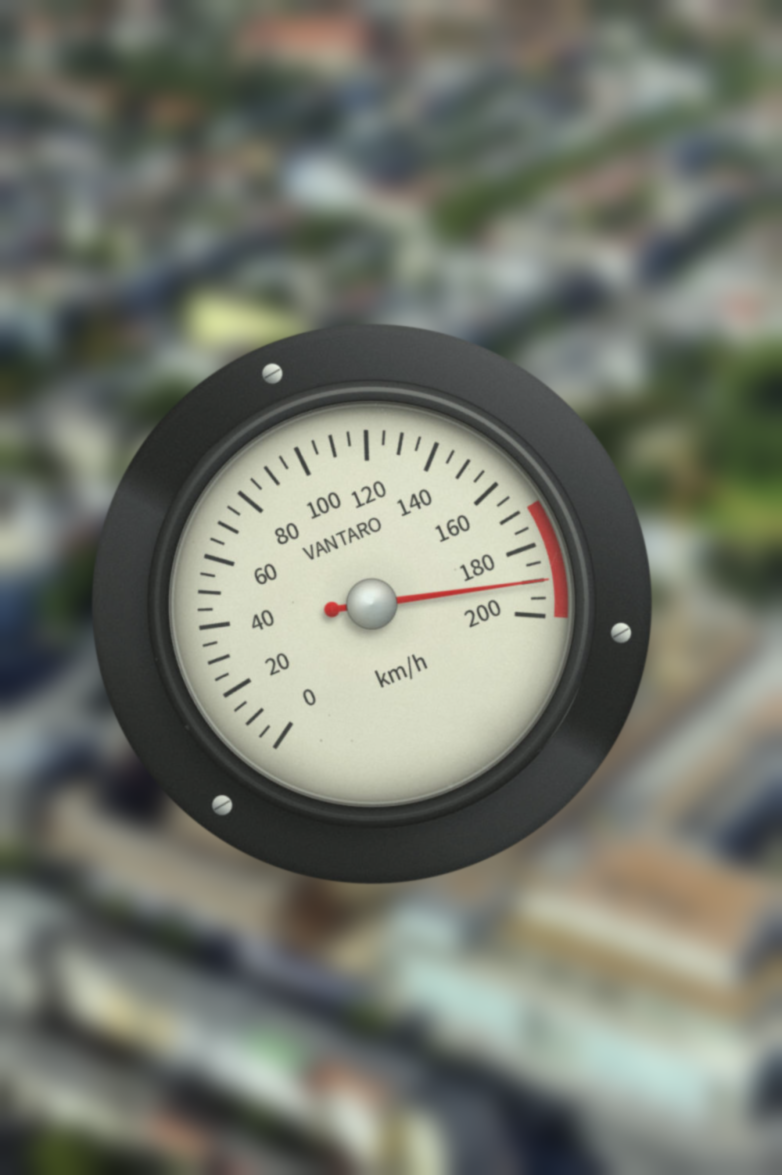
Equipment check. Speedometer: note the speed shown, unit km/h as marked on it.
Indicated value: 190 km/h
